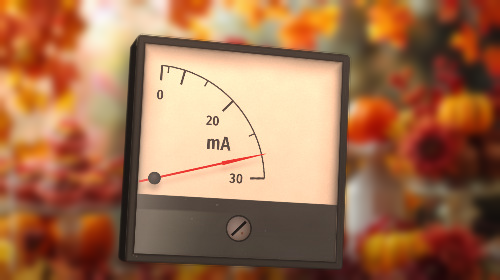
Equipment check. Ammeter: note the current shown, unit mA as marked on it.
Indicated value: 27.5 mA
